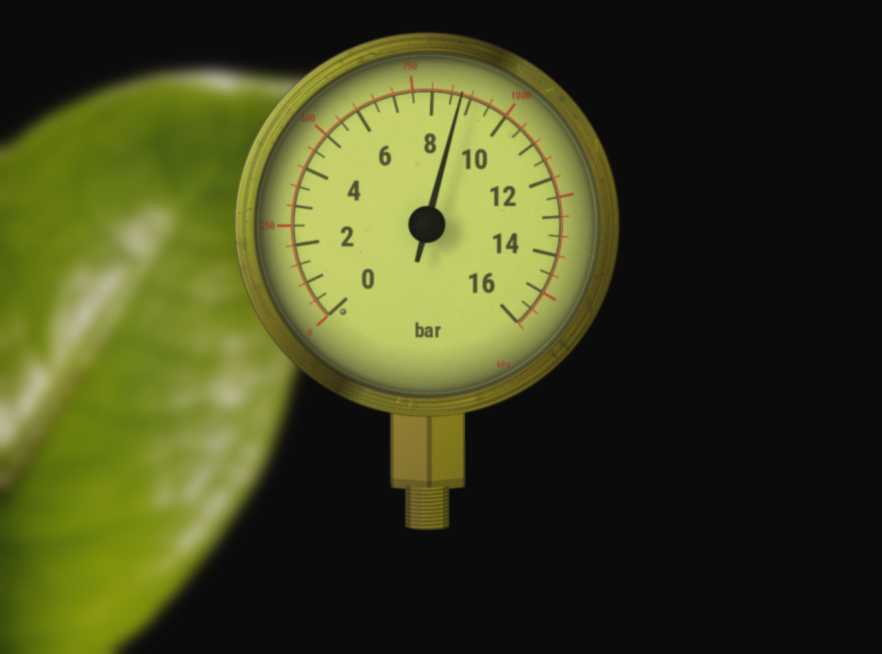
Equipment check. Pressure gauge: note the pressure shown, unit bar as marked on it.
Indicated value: 8.75 bar
